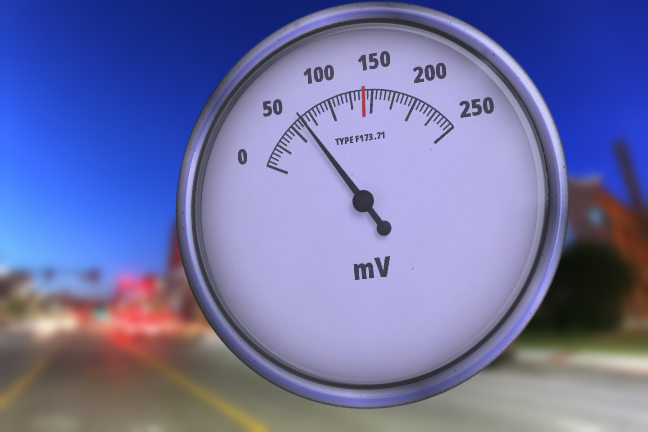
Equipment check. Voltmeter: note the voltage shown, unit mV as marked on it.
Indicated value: 65 mV
